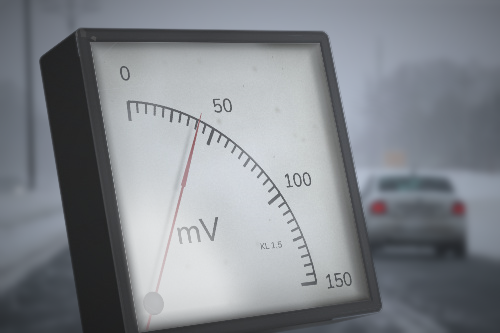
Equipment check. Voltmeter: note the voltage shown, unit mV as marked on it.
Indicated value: 40 mV
